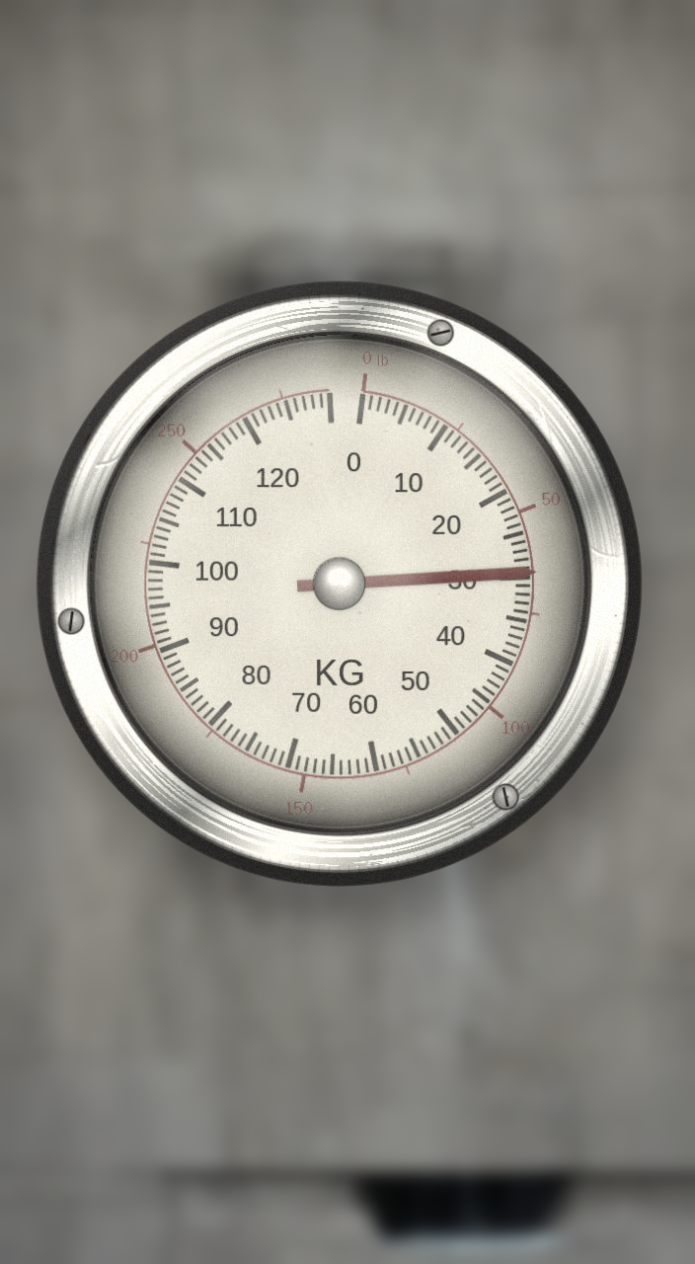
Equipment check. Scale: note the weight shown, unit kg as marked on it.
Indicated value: 29.5 kg
